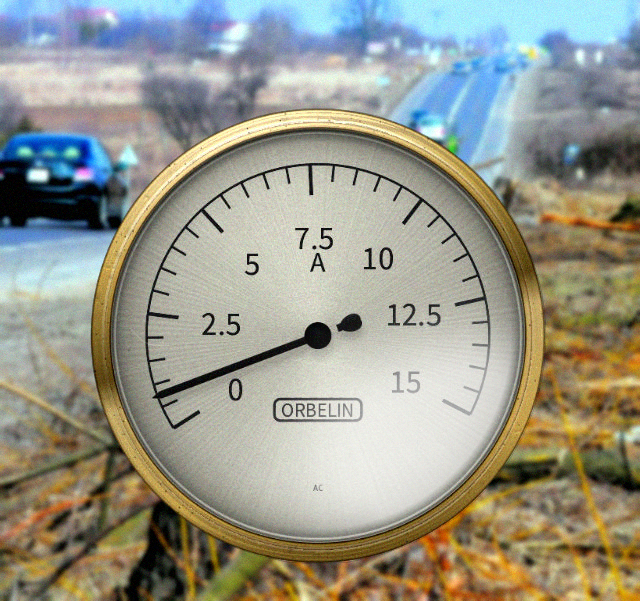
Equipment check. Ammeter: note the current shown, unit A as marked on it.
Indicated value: 0.75 A
